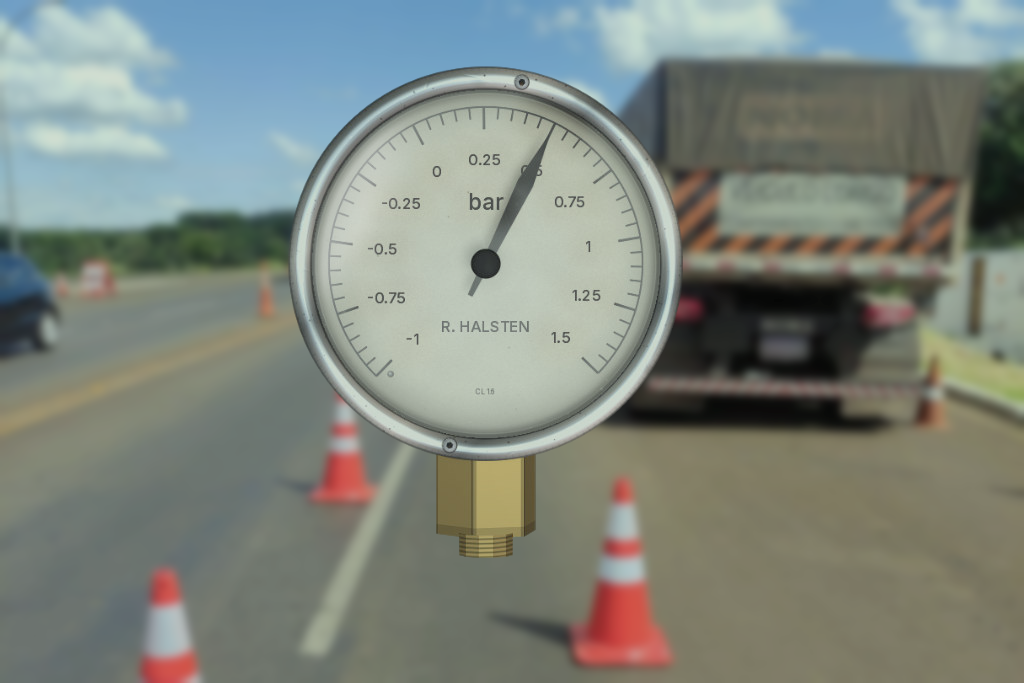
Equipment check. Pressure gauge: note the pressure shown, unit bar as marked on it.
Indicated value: 0.5 bar
